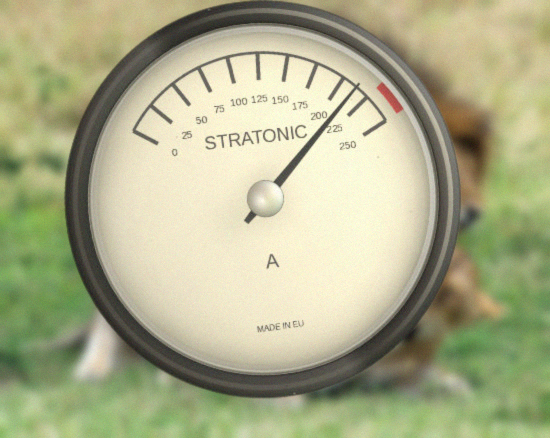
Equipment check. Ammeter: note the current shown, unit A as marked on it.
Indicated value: 212.5 A
